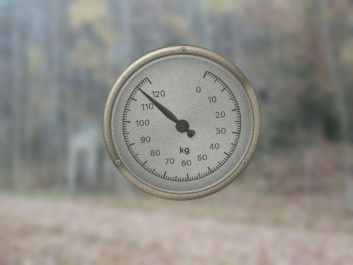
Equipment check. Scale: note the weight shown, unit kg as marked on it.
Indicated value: 115 kg
